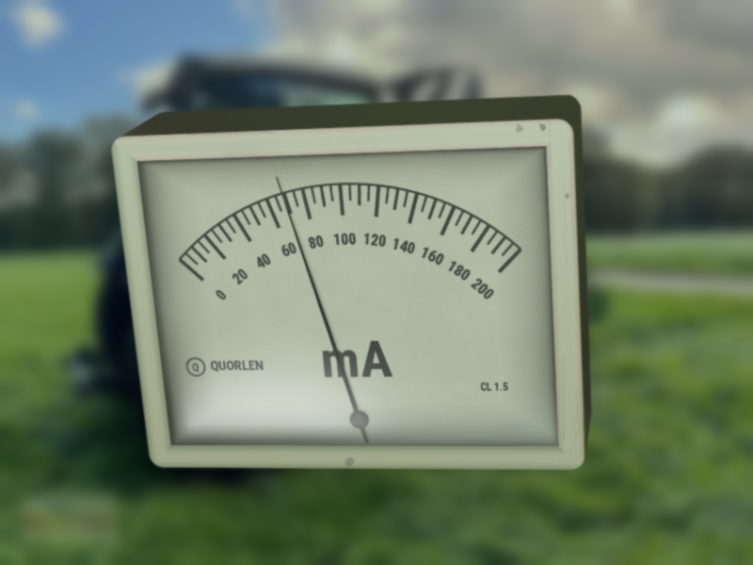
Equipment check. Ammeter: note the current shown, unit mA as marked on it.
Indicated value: 70 mA
